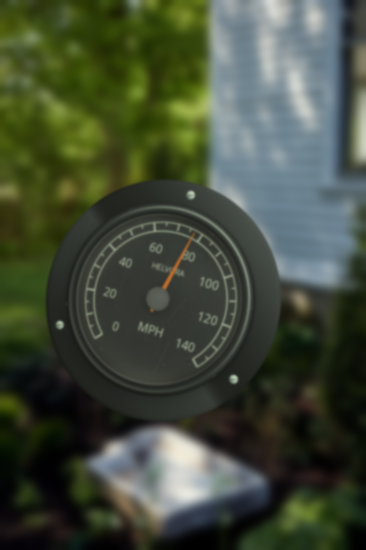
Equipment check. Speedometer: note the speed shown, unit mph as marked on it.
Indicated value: 77.5 mph
